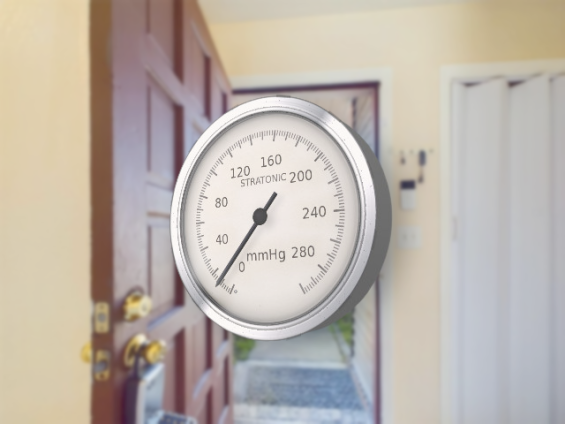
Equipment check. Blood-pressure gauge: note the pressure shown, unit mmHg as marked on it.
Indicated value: 10 mmHg
